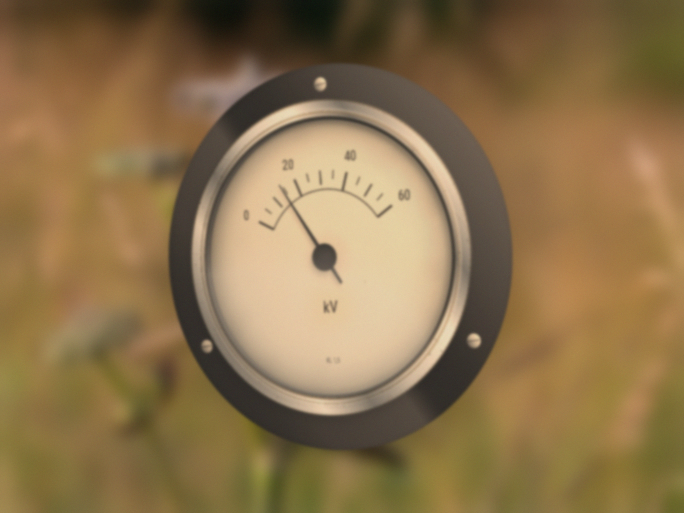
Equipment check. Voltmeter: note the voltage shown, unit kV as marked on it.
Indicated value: 15 kV
